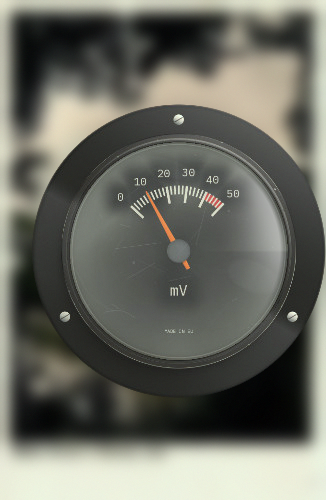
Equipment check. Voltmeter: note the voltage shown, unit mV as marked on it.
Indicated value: 10 mV
